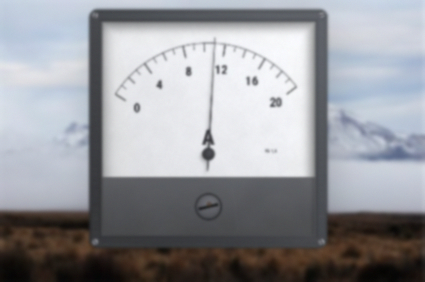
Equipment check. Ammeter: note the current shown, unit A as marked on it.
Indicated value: 11 A
